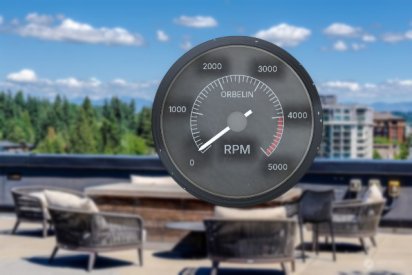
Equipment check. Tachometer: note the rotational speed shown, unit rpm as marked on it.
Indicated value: 100 rpm
